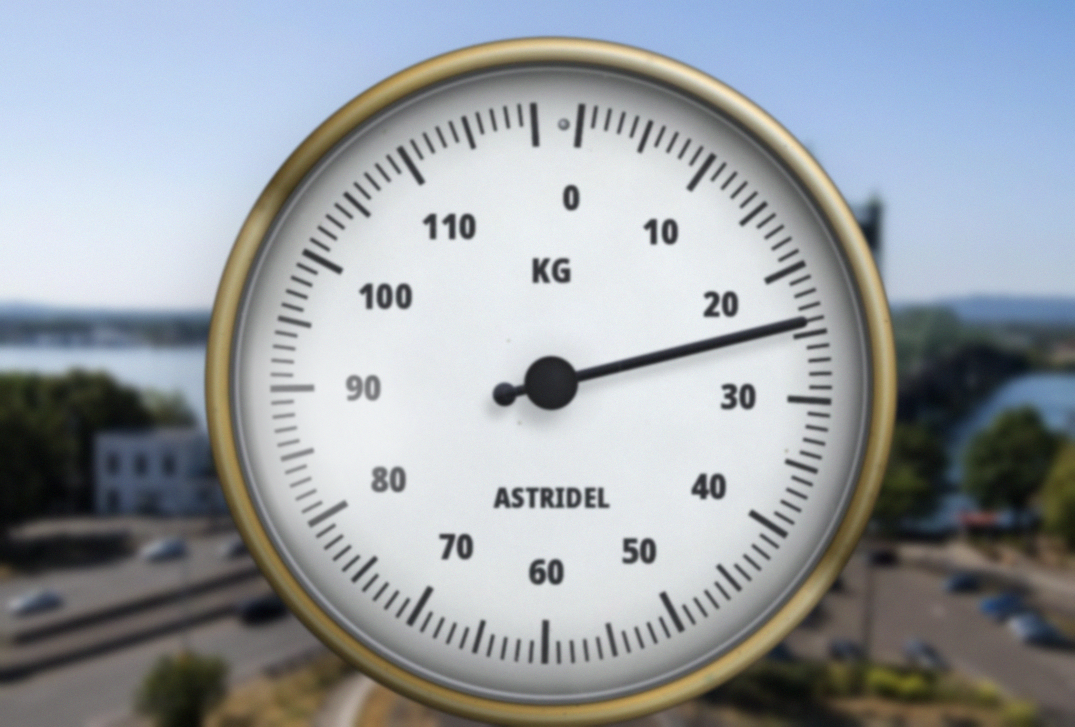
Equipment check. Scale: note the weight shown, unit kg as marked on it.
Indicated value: 24 kg
